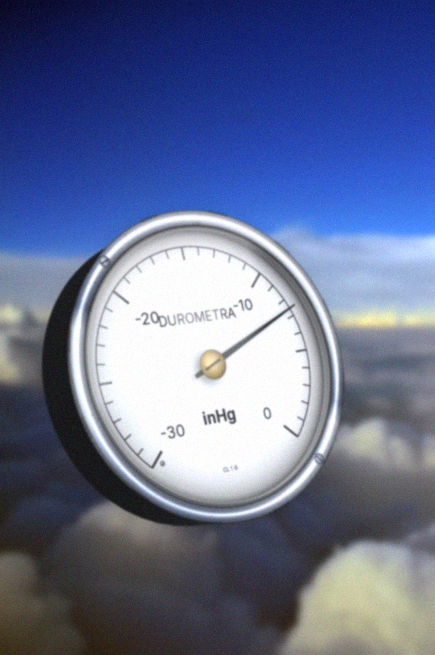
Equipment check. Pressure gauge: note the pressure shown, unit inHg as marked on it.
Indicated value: -7.5 inHg
